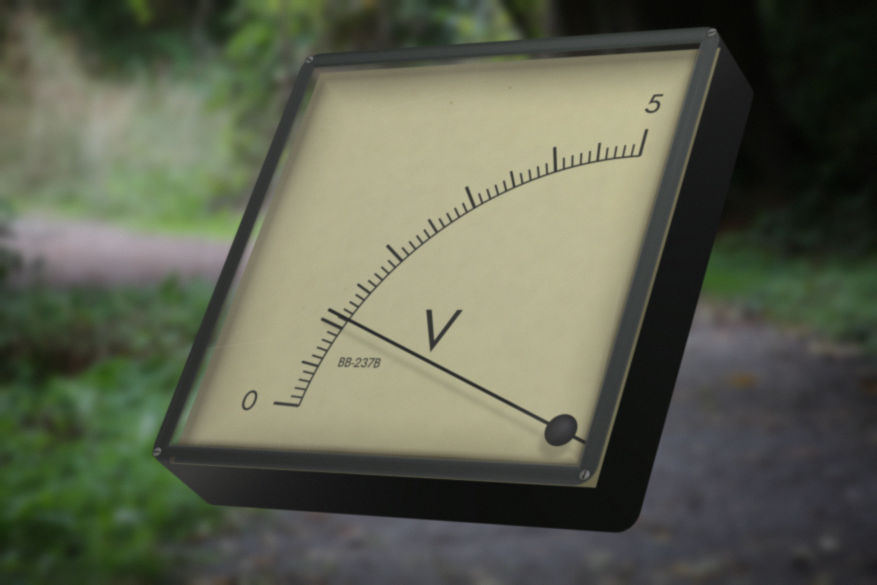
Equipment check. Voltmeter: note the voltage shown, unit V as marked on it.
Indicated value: 1.1 V
